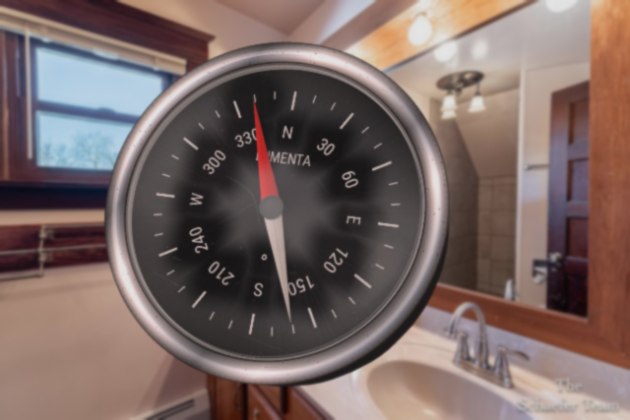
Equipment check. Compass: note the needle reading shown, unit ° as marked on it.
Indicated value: 340 °
